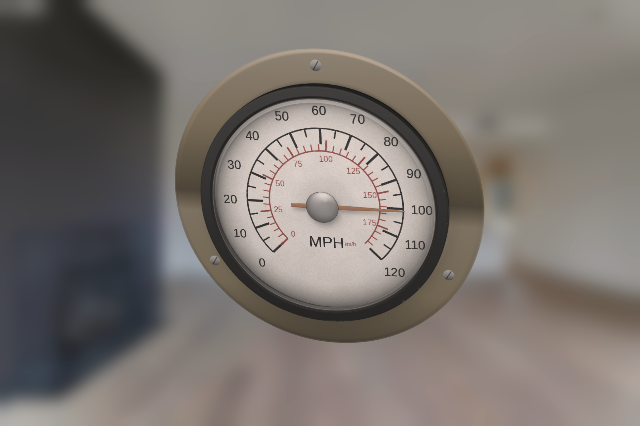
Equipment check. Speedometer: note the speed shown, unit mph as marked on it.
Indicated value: 100 mph
